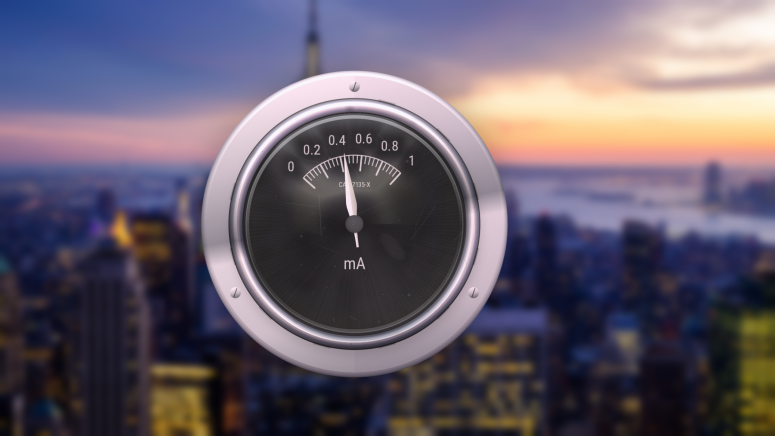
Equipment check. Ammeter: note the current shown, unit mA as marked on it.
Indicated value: 0.44 mA
